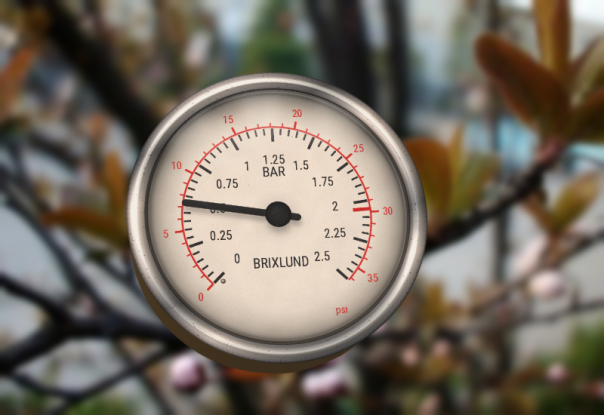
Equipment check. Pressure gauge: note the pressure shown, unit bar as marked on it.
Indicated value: 0.5 bar
